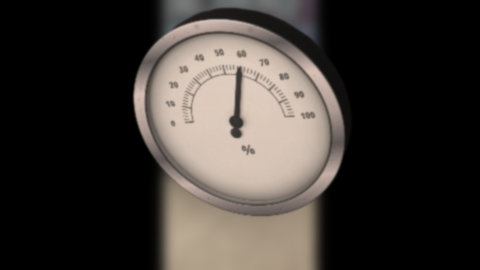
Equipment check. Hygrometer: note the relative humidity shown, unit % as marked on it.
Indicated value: 60 %
